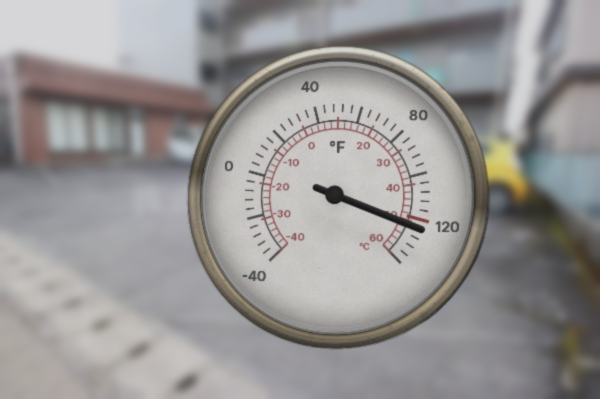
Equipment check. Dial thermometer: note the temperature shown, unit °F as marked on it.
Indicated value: 124 °F
